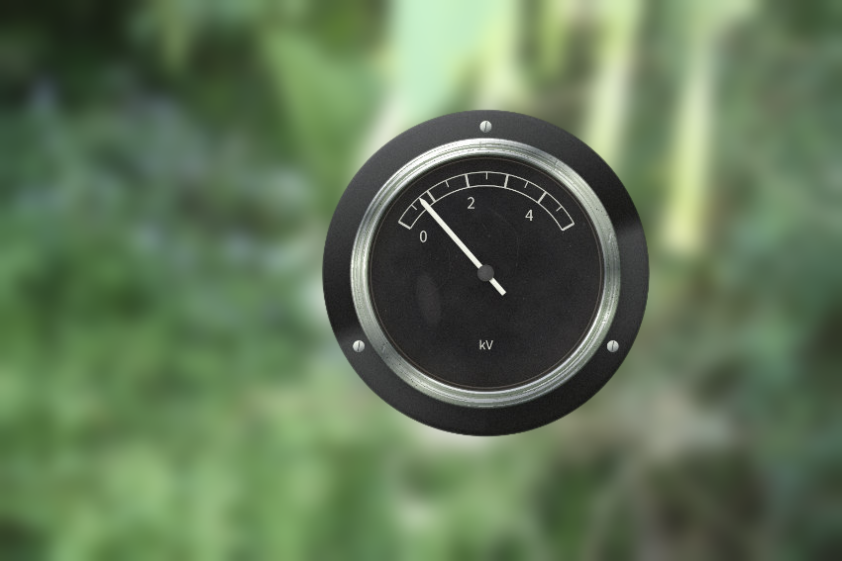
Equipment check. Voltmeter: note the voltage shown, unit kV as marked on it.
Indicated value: 0.75 kV
